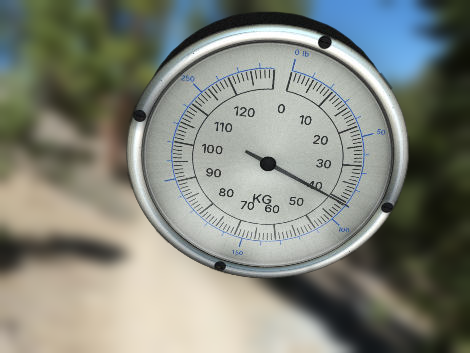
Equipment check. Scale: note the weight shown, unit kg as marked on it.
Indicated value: 40 kg
